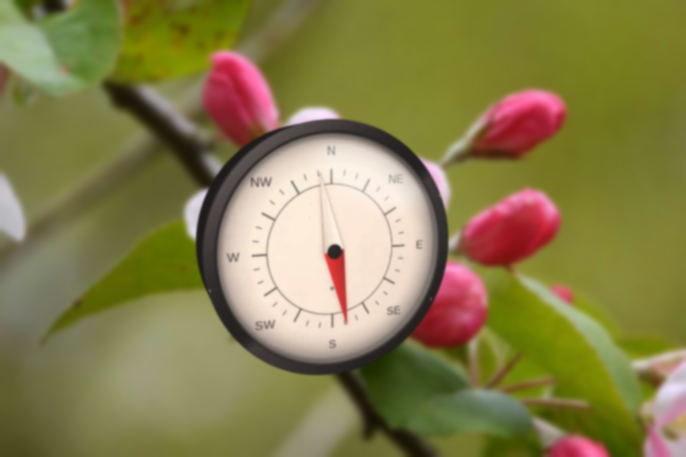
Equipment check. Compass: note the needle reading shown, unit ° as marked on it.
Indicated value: 170 °
